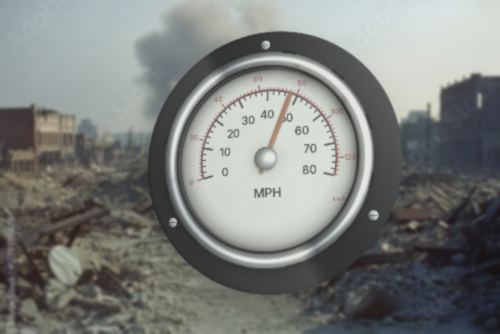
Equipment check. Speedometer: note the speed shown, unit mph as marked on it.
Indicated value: 48 mph
